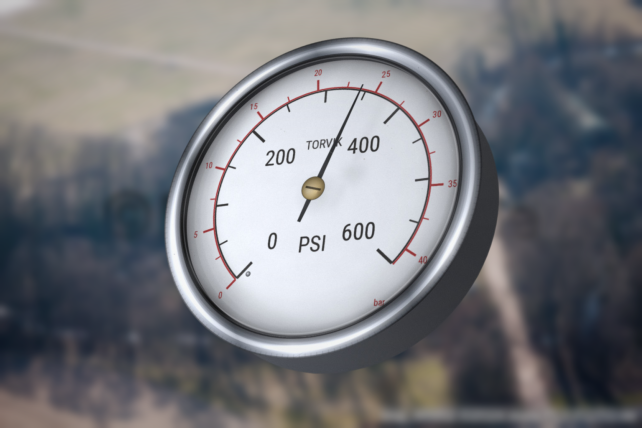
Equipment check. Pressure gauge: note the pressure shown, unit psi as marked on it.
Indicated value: 350 psi
